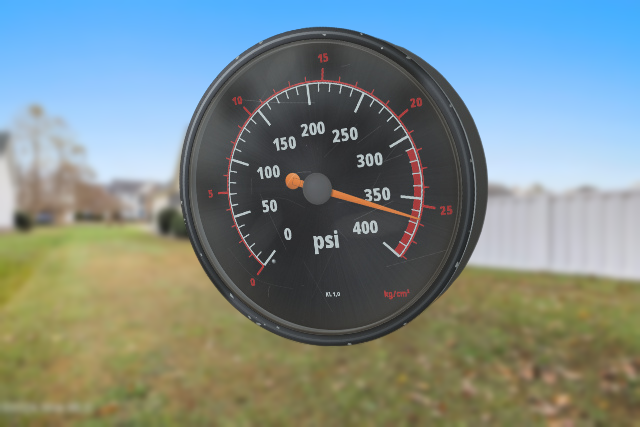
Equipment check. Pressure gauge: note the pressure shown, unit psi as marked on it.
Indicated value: 365 psi
